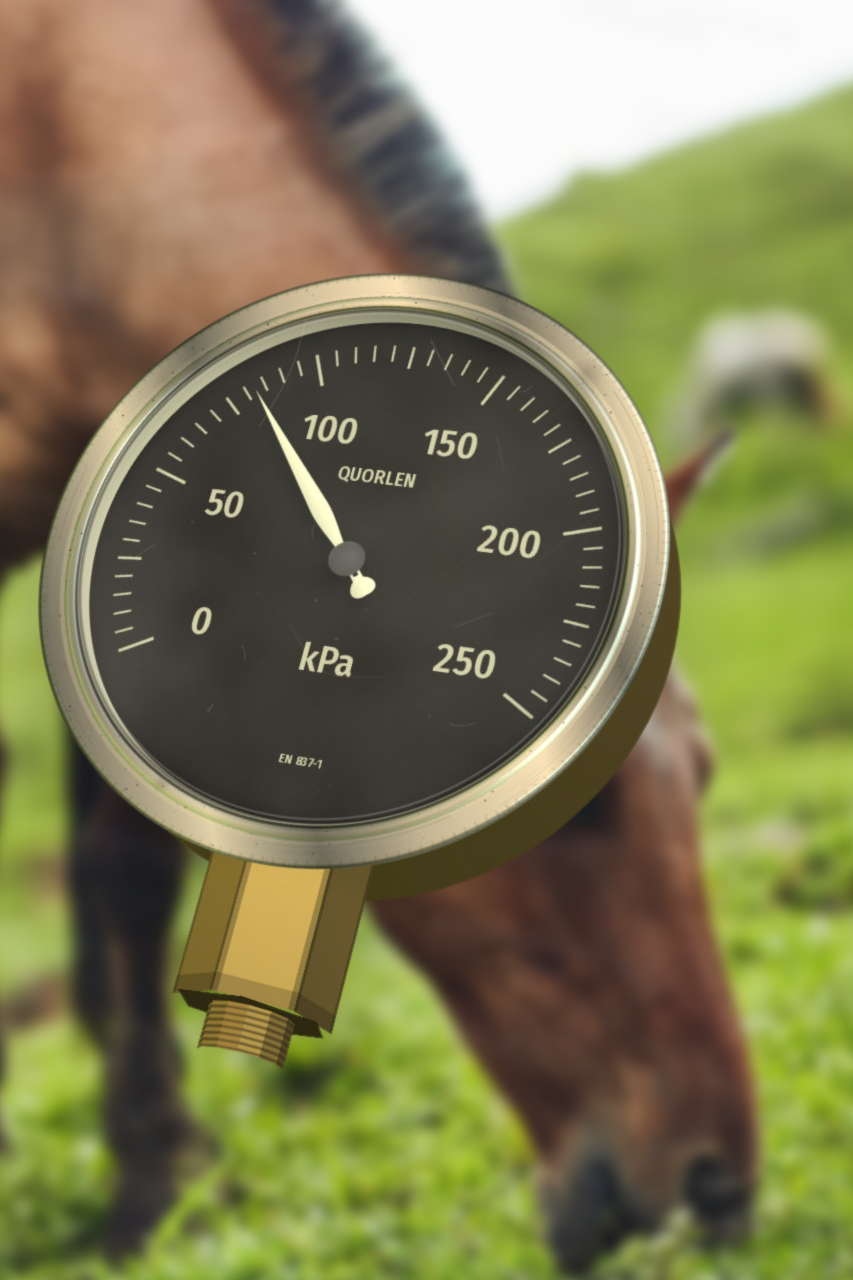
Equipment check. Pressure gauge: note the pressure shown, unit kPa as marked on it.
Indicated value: 82.5 kPa
